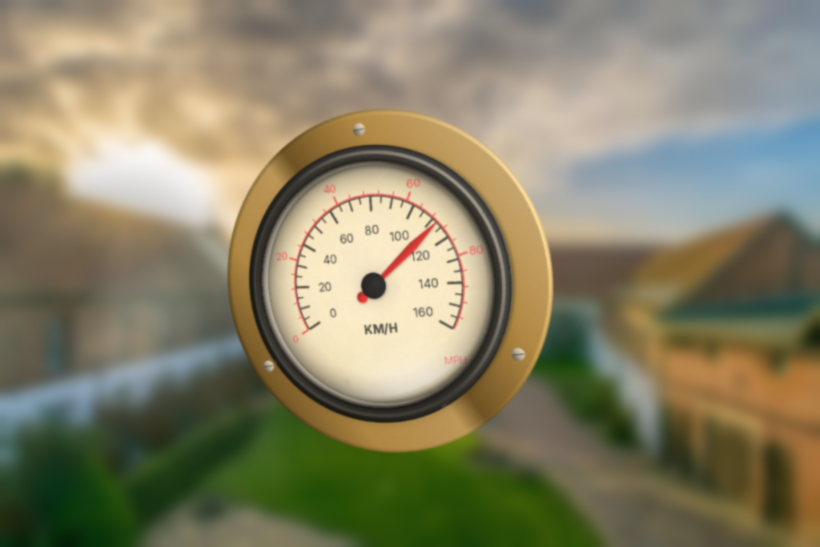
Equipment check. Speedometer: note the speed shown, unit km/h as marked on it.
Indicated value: 112.5 km/h
